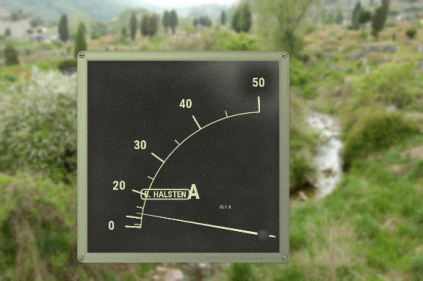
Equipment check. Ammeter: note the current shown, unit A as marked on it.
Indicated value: 12.5 A
